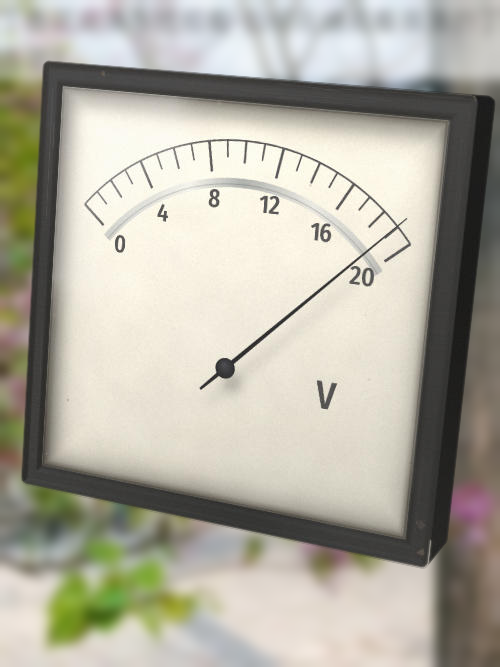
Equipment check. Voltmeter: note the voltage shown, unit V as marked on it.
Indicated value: 19 V
